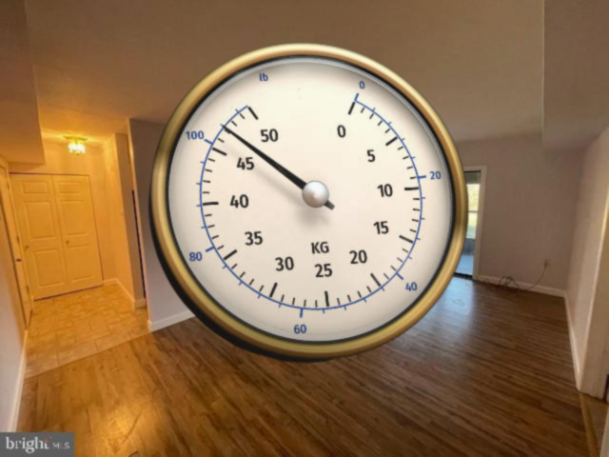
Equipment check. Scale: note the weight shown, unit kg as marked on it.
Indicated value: 47 kg
